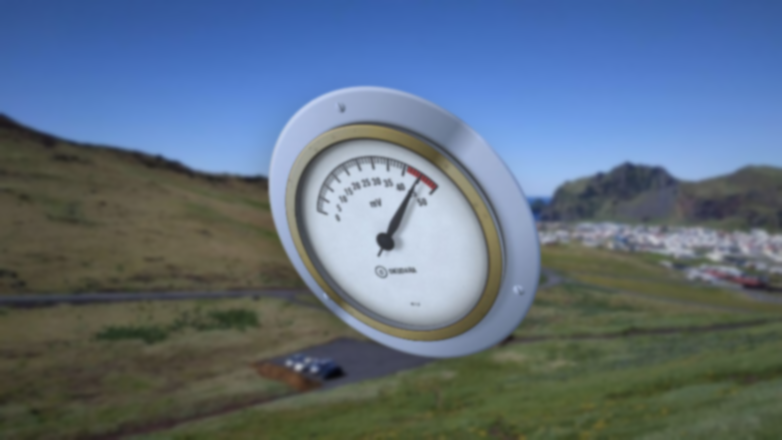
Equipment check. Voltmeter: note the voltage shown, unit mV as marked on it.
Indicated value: 45 mV
